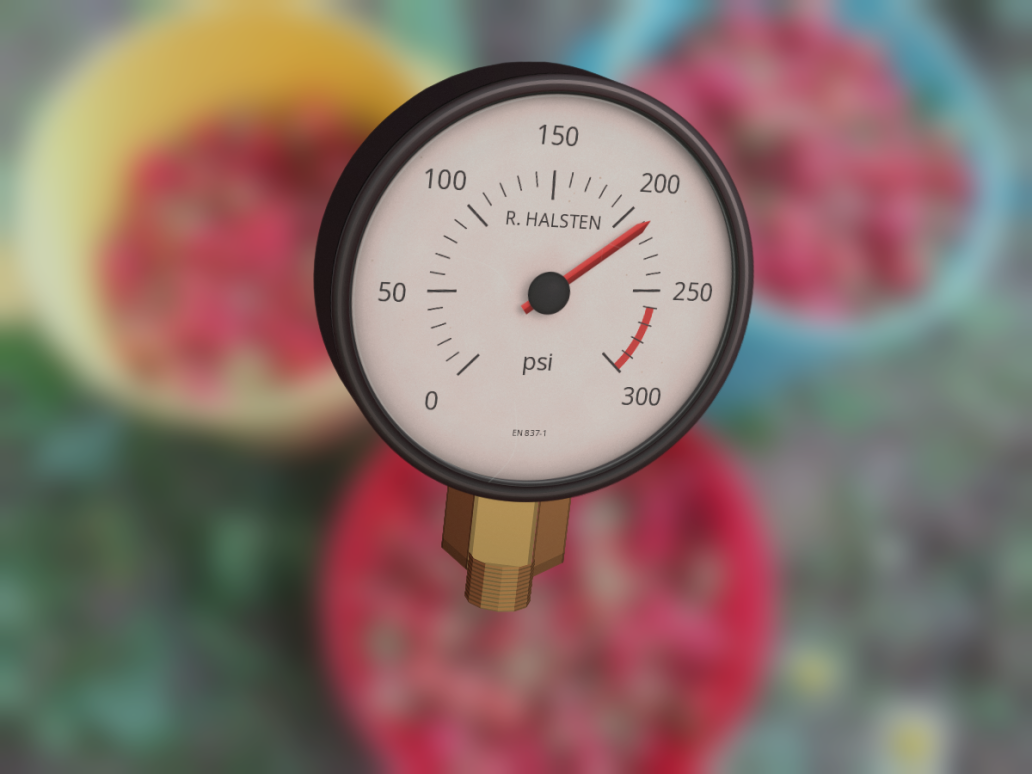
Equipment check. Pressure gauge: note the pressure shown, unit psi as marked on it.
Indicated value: 210 psi
